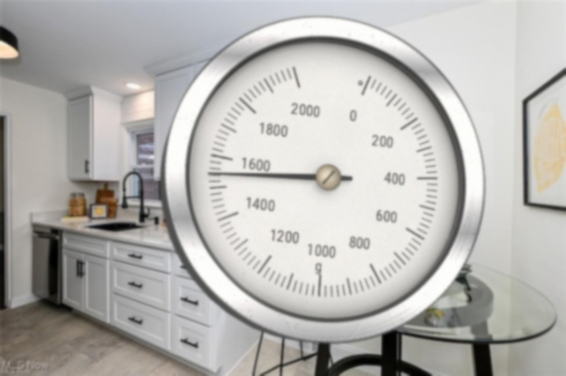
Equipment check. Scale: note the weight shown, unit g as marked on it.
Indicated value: 1540 g
